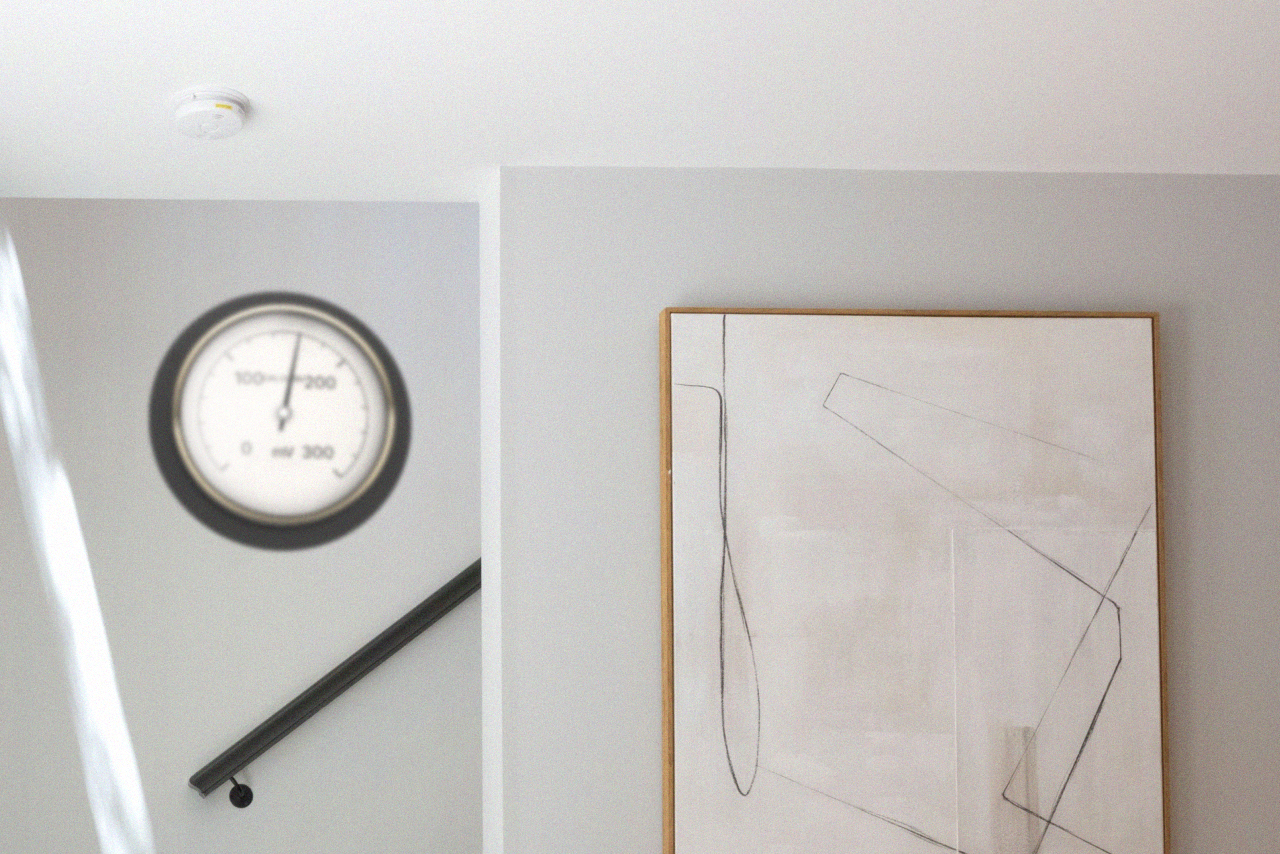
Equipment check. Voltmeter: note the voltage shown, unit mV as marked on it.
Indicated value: 160 mV
